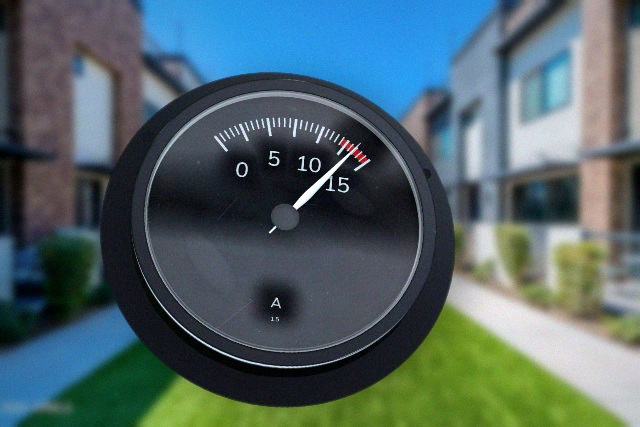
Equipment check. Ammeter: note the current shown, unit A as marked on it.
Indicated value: 13.5 A
